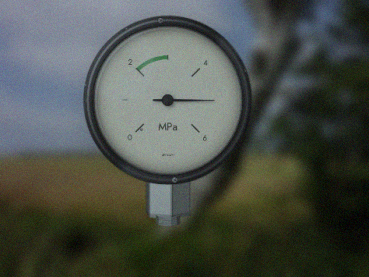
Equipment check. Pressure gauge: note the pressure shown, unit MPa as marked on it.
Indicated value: 5 MPa
